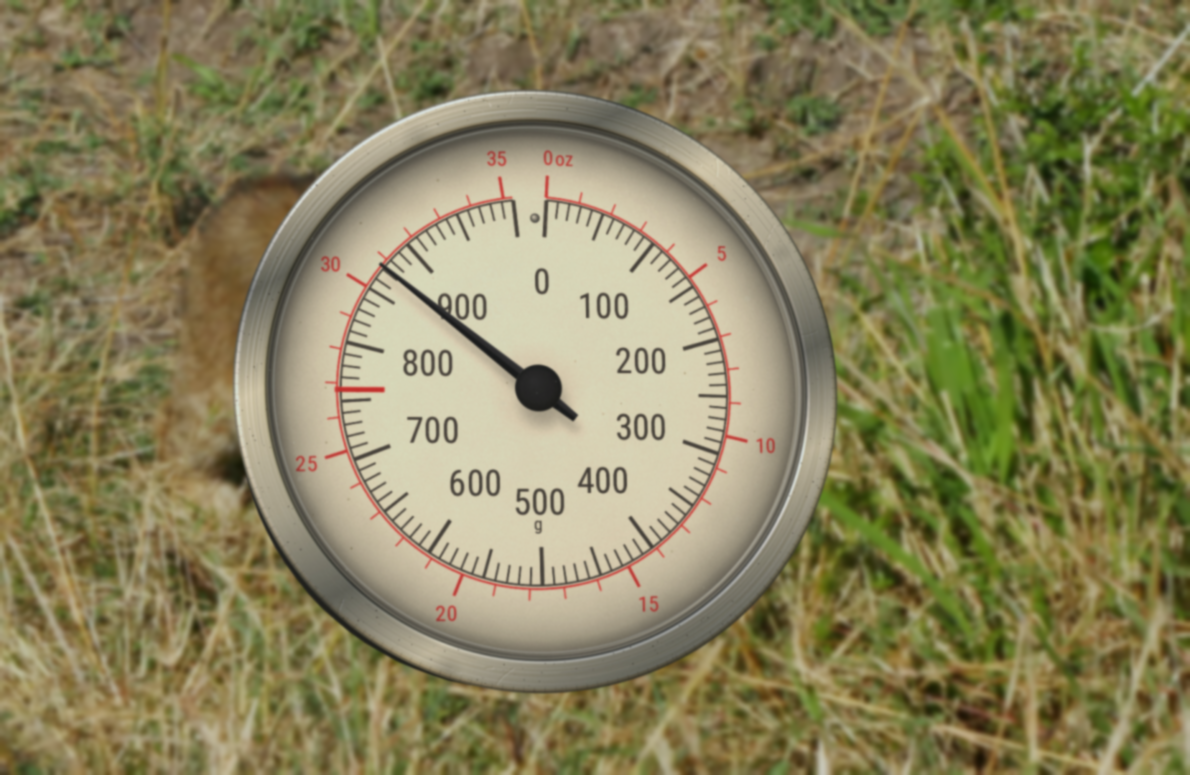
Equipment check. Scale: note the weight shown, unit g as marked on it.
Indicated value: 870 g
